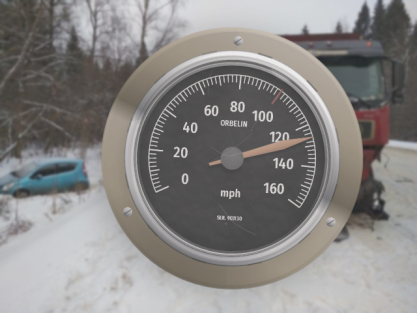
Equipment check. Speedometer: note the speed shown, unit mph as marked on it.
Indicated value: 126 mph
